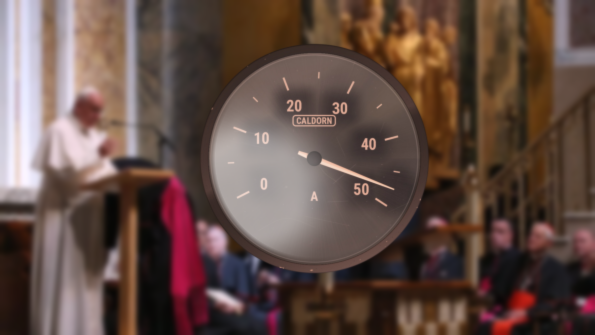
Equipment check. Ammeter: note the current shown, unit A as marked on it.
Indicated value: 47.5 A
